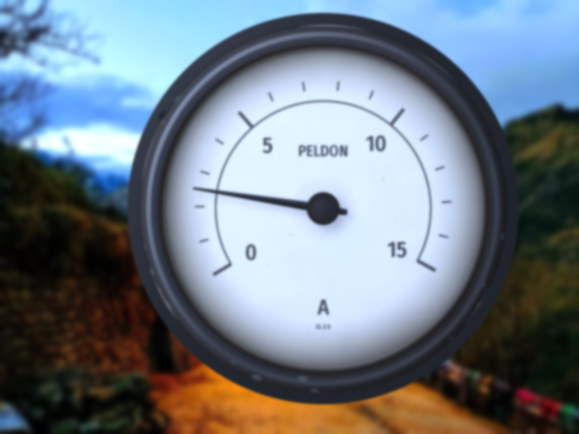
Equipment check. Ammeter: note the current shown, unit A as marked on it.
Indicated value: 2.5 A
